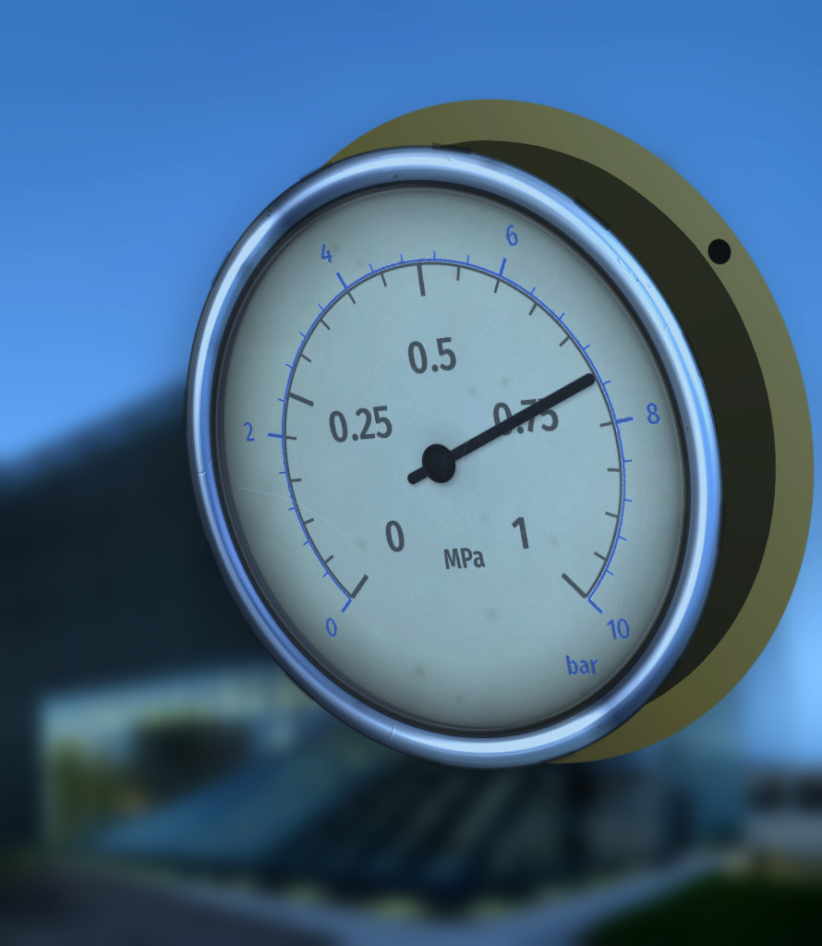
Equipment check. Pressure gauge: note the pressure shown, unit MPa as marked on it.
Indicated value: 0.75 MPa
